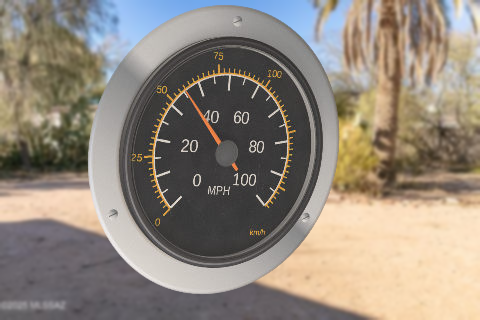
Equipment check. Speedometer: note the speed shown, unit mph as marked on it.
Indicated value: 35 mph
